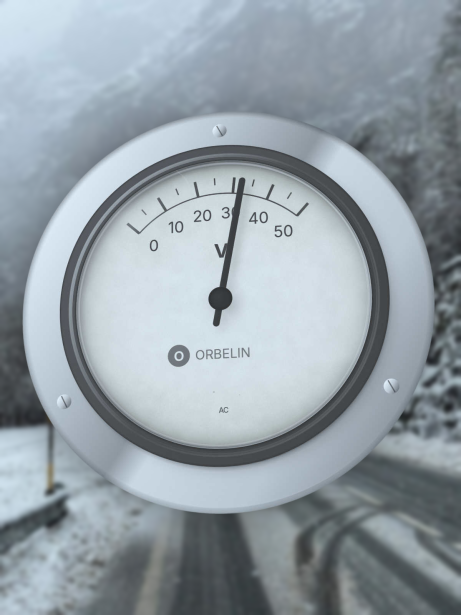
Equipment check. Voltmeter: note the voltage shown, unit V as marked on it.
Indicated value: 32.5 V
